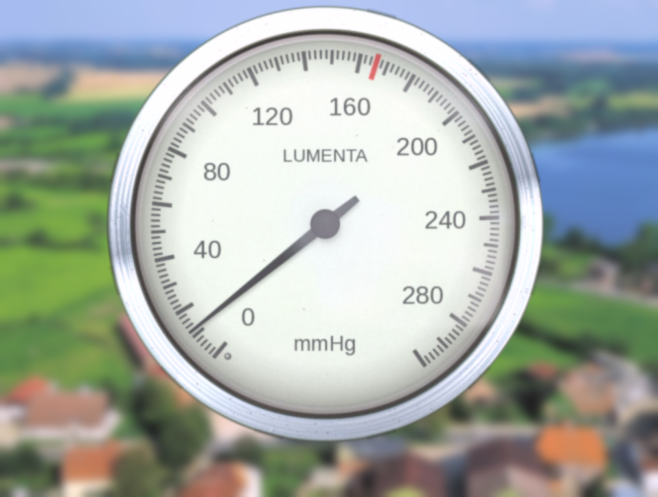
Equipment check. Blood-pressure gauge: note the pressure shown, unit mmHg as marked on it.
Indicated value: 12 mmHg
